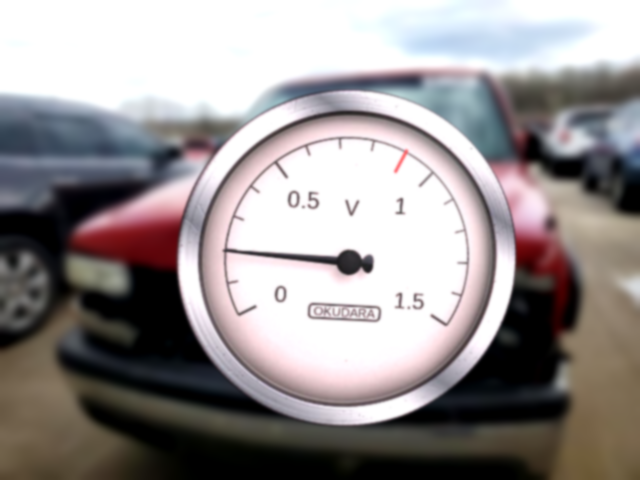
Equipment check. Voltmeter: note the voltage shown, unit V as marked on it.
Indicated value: 0.2 V
